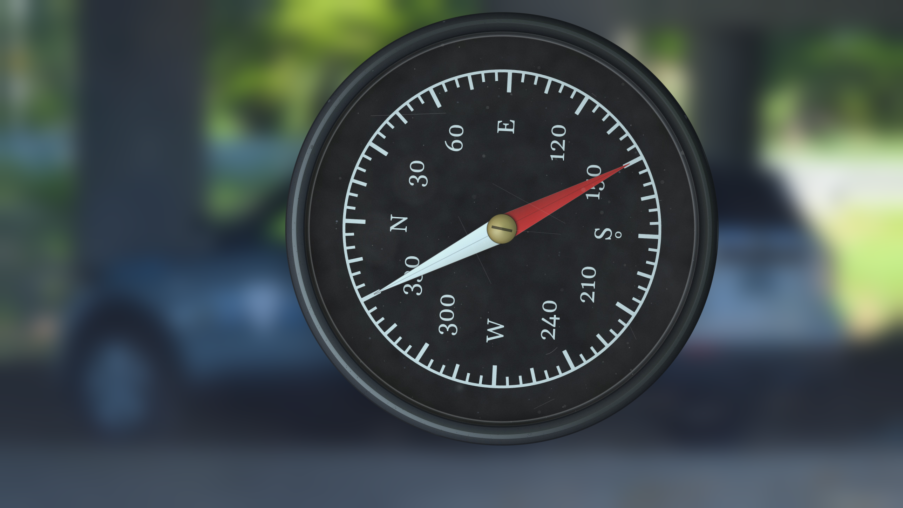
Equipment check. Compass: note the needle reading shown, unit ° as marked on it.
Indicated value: 150 °
